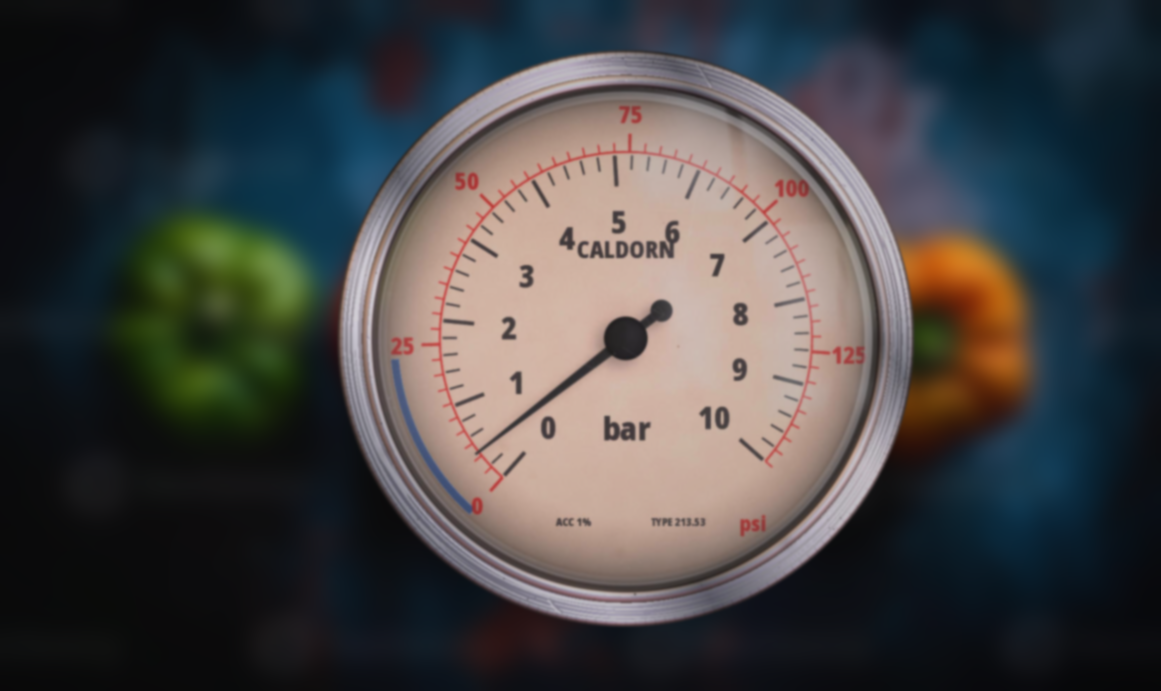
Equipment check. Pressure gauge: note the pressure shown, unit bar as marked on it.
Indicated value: 0.4 bar
